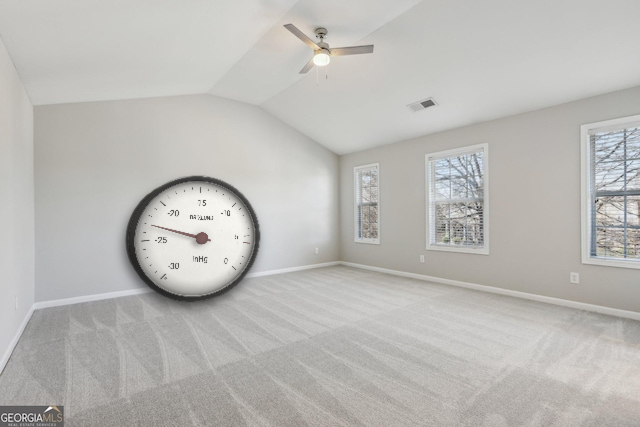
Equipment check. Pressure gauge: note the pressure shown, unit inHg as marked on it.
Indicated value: -23 inHg
